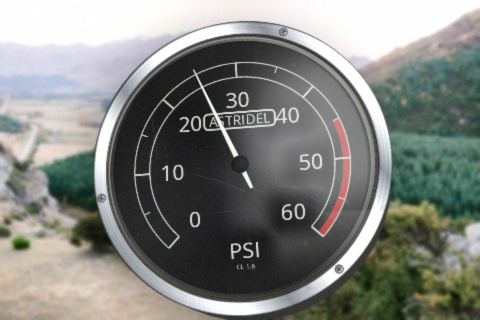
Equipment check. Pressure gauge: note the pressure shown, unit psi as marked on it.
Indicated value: 25 psi
